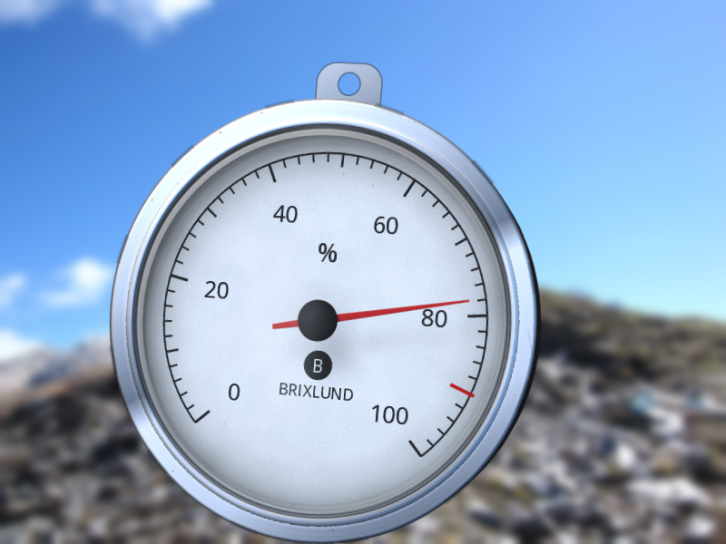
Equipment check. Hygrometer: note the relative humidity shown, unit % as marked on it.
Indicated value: 78 %
